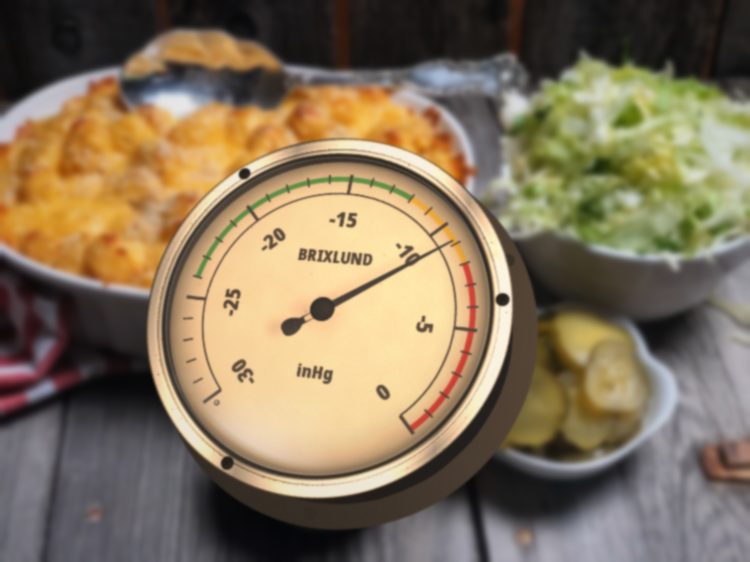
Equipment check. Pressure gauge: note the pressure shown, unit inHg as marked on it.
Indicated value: -9 inHg
